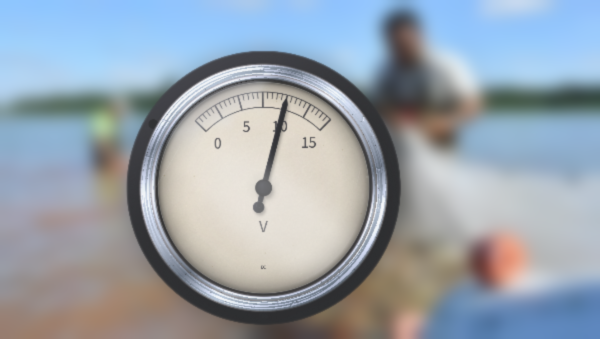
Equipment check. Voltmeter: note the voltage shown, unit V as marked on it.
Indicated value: 10 V
